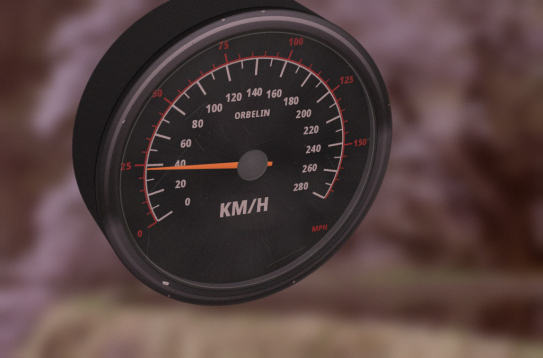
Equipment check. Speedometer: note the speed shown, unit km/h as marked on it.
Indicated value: 40 km/h
